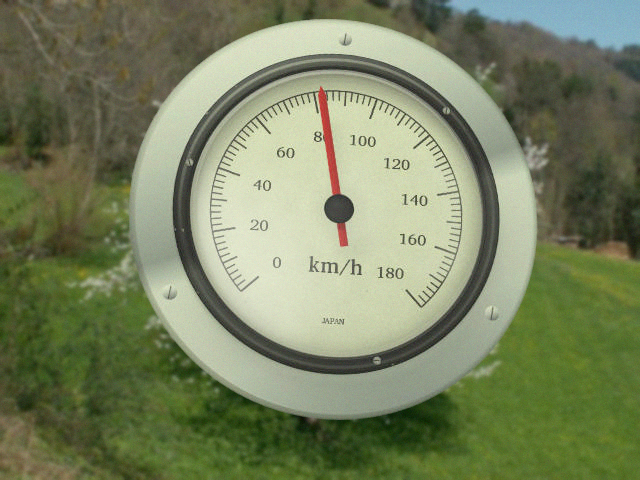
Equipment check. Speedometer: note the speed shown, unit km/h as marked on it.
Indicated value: 82 km/h
